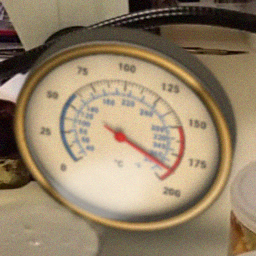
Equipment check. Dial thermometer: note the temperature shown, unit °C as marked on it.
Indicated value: 187.5 °C
